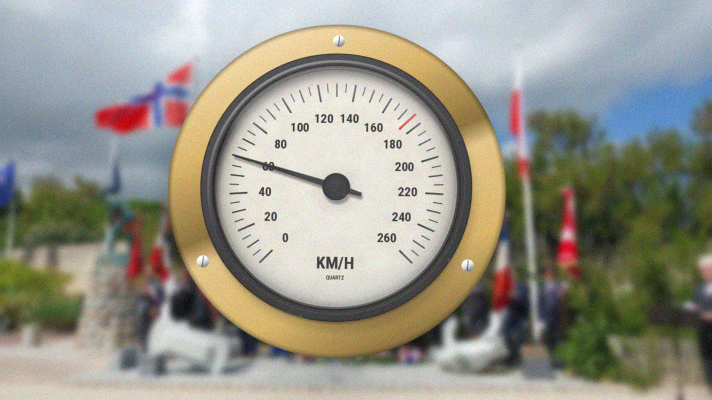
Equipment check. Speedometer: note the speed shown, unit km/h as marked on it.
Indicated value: 60 km/h
